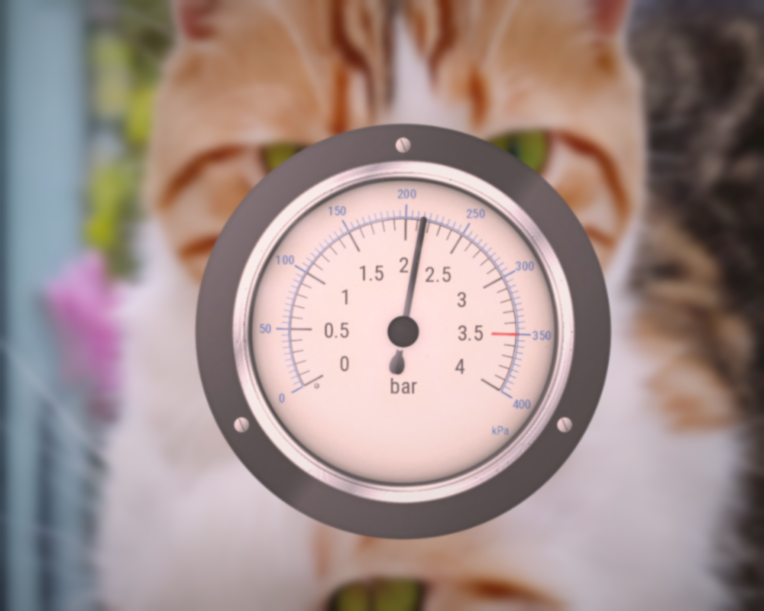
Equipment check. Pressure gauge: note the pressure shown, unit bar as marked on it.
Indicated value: 2.15 bar
